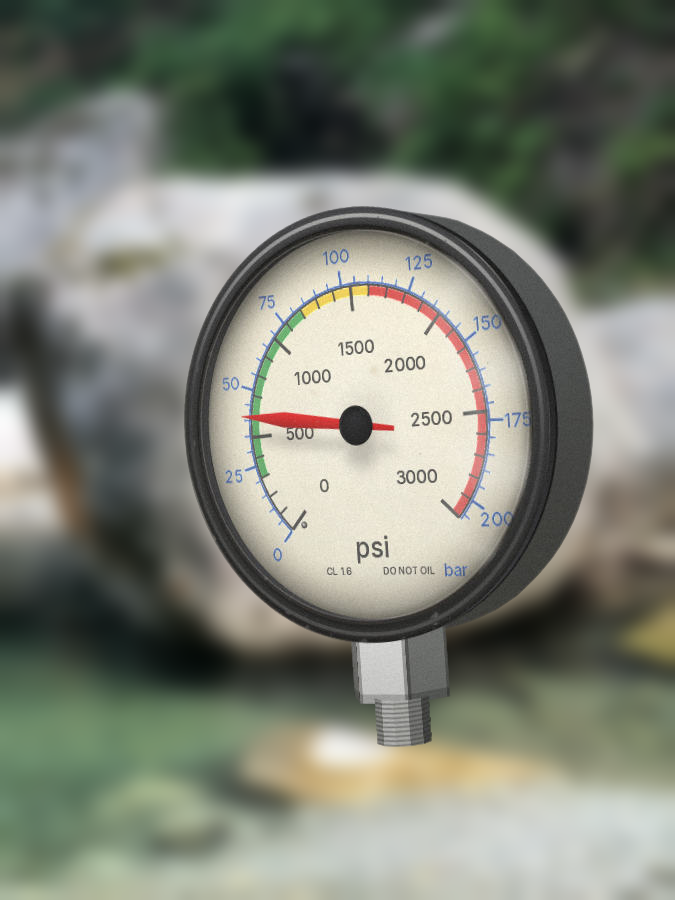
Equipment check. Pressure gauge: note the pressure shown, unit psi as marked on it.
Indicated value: 600 psi
